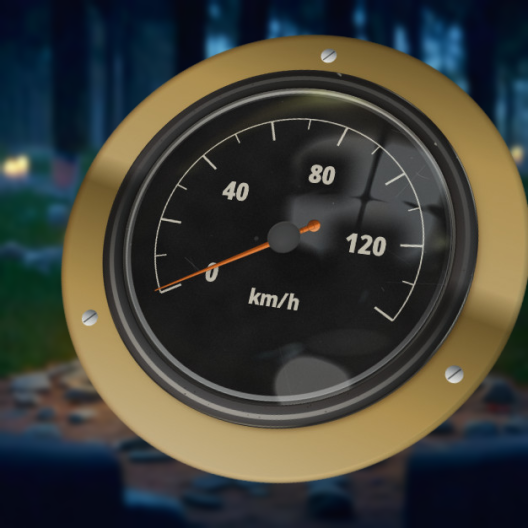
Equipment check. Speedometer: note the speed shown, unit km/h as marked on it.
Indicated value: 0 km/h
